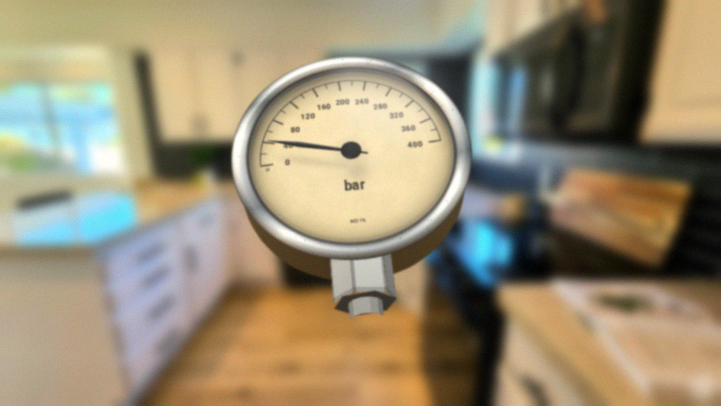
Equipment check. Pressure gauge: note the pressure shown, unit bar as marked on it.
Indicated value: 40 bar
